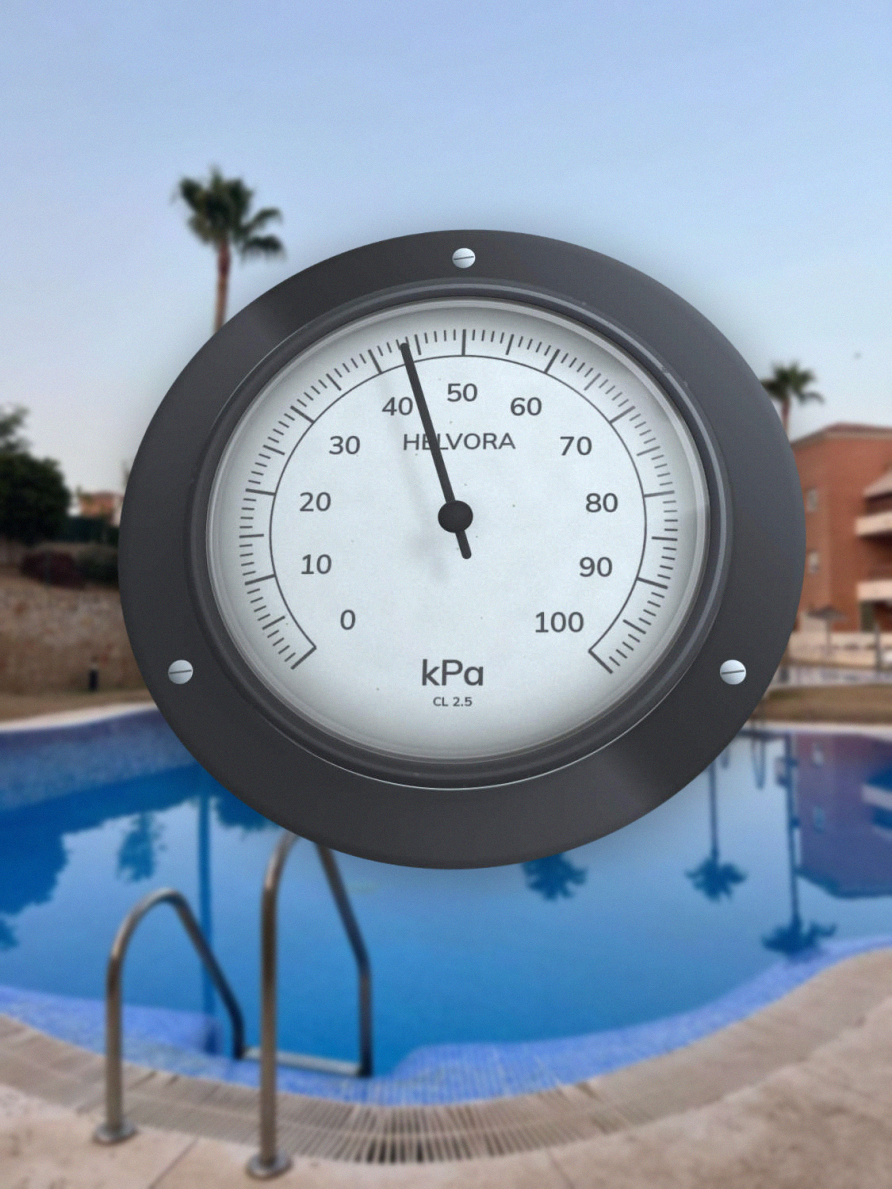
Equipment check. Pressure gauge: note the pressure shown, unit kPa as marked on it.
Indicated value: 43.5 kPa
